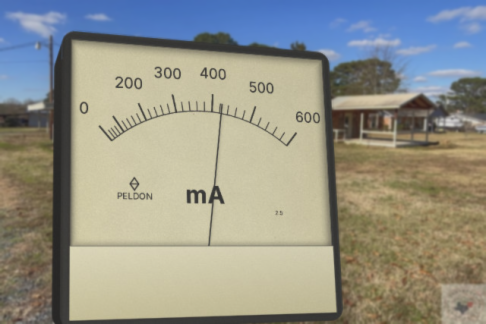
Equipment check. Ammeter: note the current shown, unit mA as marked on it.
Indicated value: 420 mA
